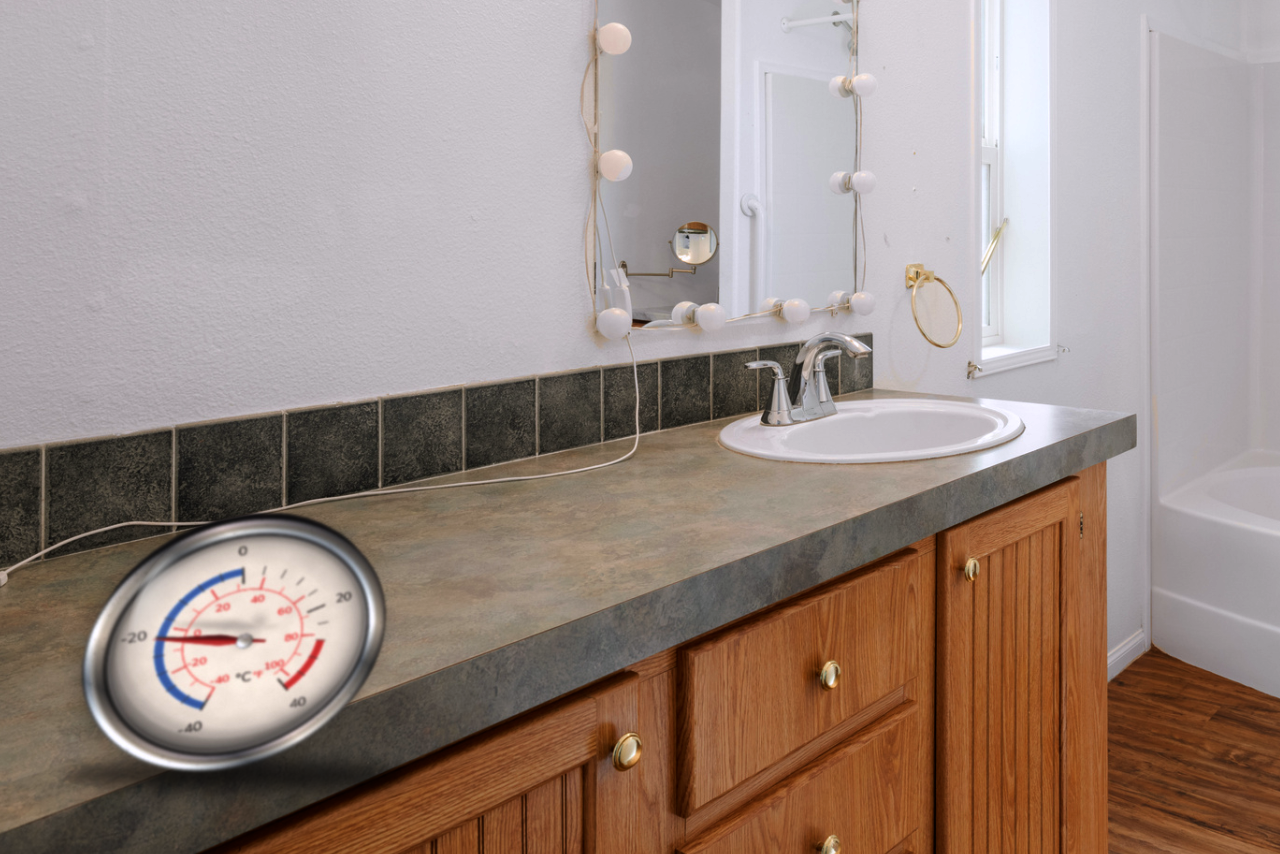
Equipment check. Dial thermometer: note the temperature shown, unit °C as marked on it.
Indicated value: -20 °C
